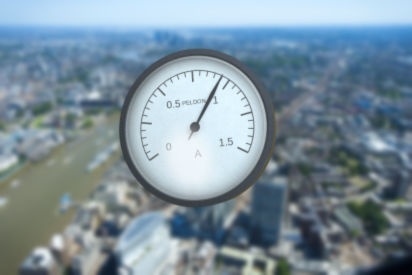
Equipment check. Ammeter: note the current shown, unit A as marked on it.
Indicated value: 0.95 A
